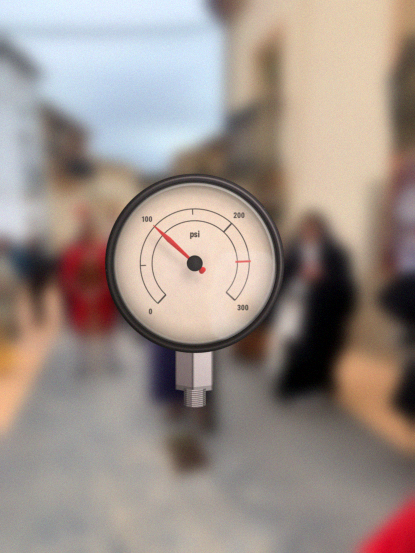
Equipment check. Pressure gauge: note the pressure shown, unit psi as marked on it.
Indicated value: 100 psi
